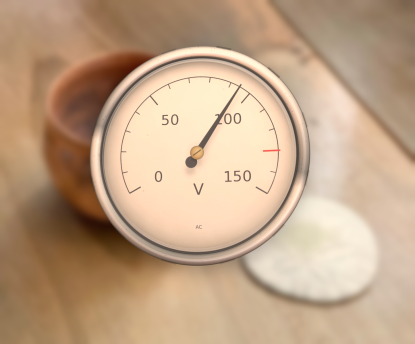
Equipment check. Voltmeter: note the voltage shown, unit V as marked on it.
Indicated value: 95 V
